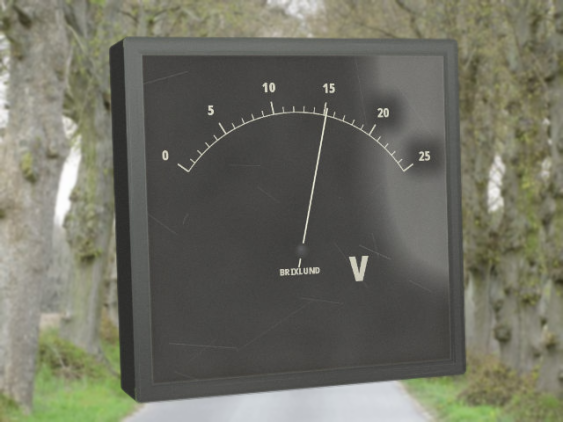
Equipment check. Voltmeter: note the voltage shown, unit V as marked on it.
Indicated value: 15 V
